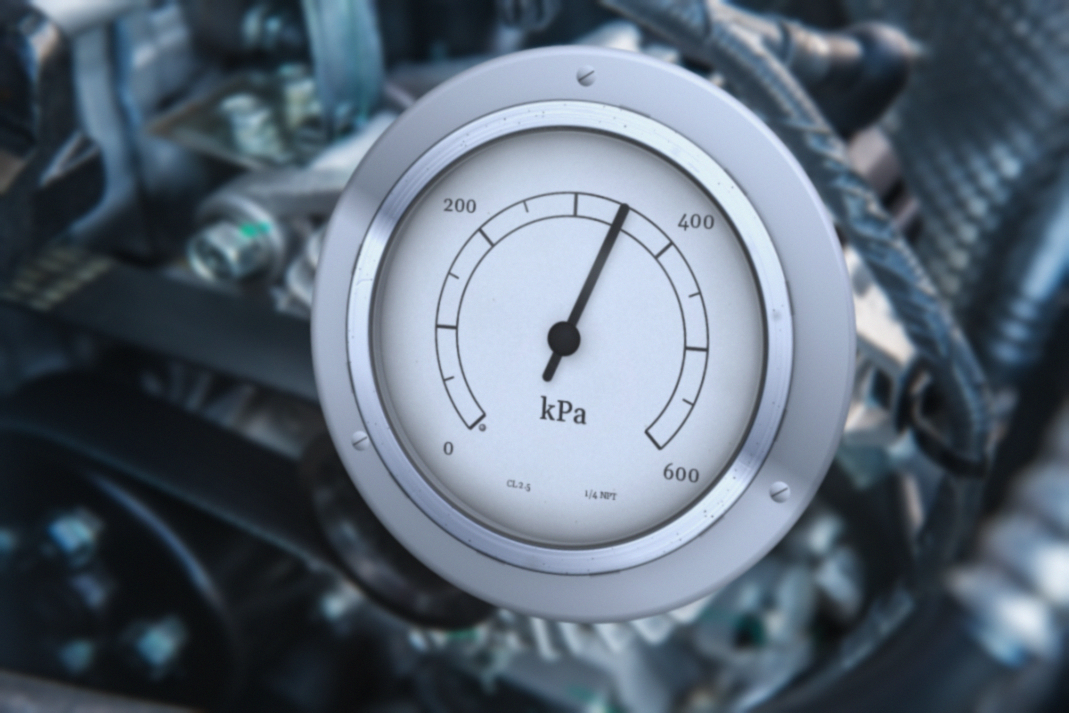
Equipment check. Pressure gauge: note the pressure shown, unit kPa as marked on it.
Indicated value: 350 kPa
